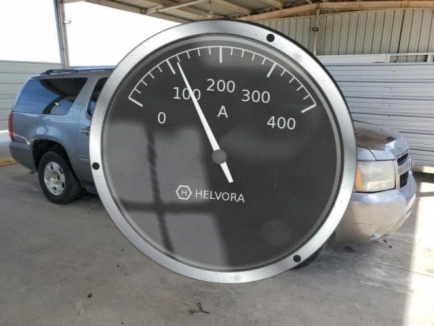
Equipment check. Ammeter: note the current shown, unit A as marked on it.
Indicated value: 120 A
